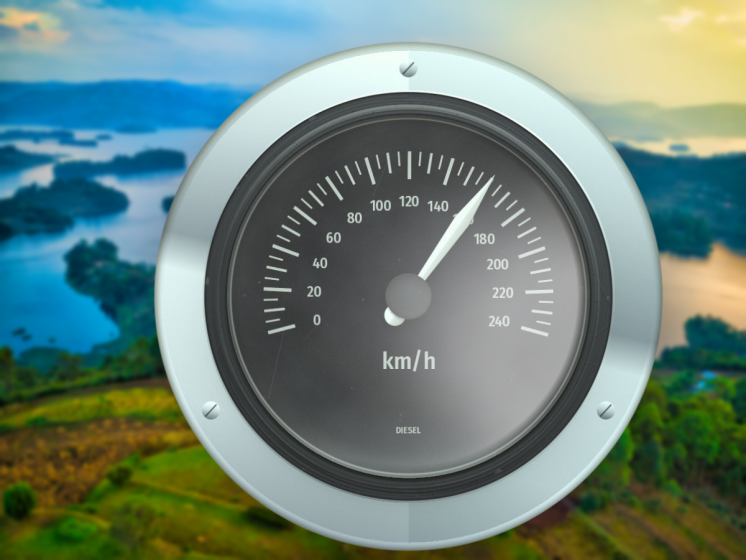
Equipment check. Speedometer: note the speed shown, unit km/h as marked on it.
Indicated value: 160 km/h
